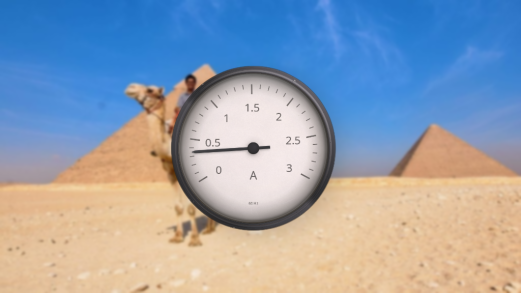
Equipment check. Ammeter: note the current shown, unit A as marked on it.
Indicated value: 0.35 A
